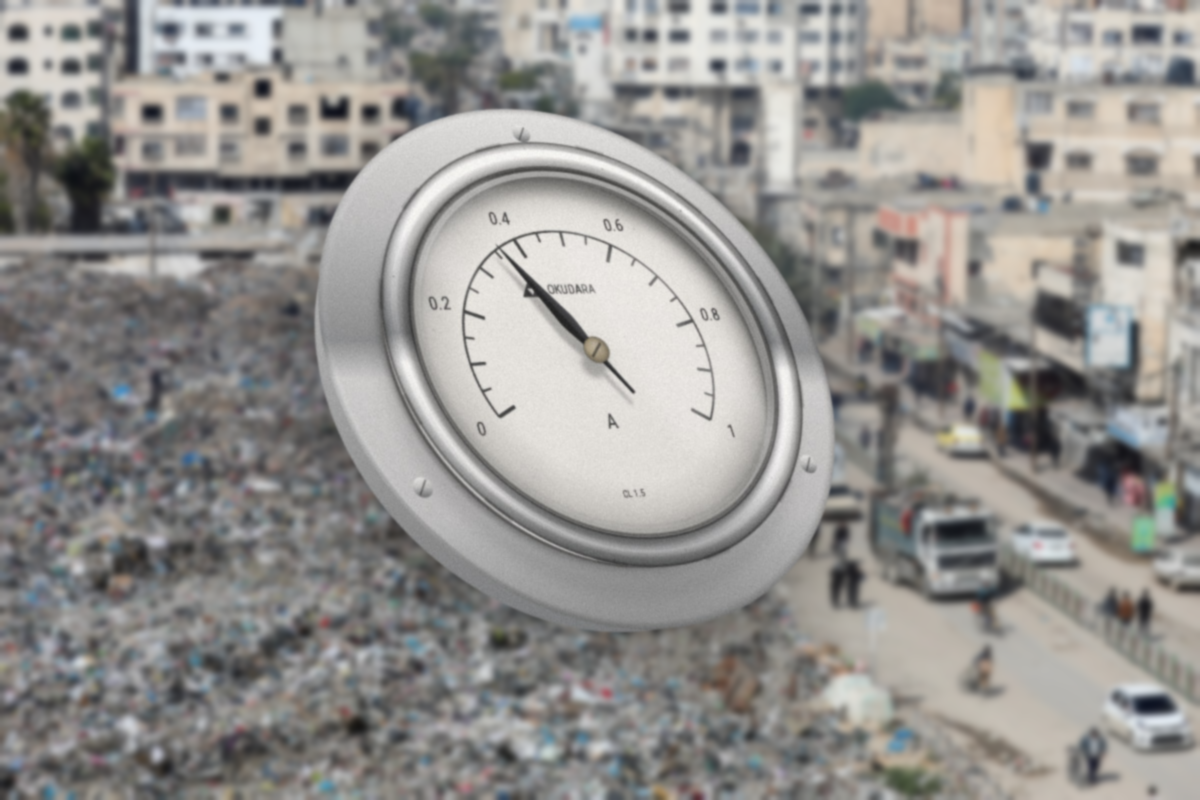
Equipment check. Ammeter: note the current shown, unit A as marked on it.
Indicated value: 0.35 A
